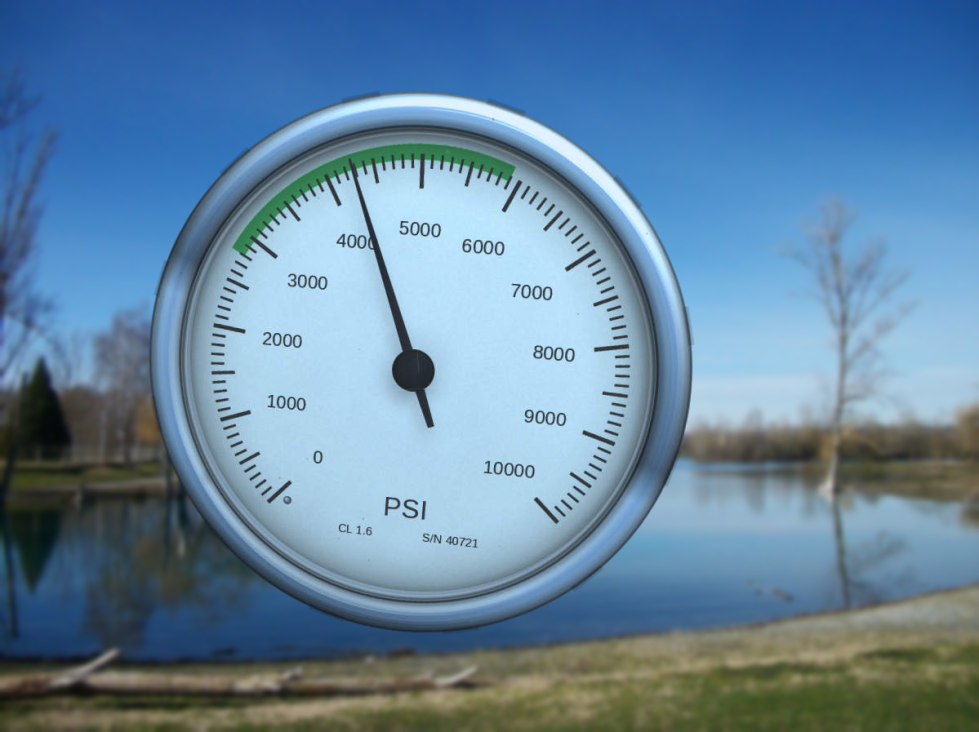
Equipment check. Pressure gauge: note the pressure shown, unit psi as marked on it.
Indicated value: 4300 psi
